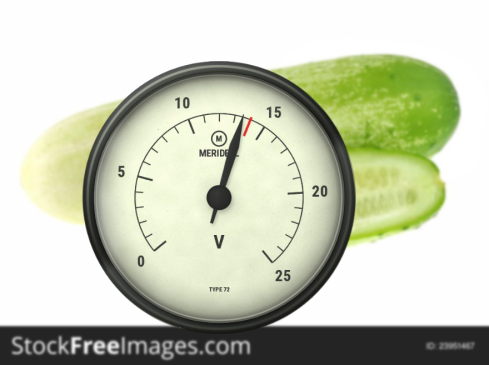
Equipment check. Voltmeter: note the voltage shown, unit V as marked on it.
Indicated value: 13.5 V
